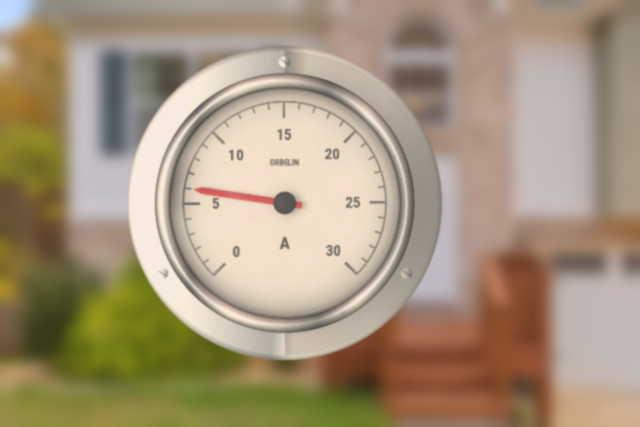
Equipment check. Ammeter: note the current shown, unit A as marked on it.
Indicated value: 6 A
